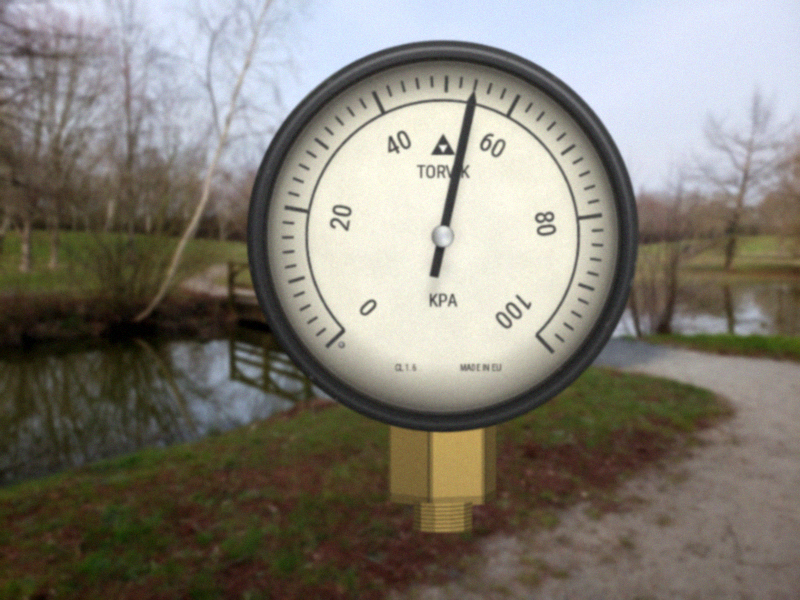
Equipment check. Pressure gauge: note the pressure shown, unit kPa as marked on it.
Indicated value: 54 kPa
